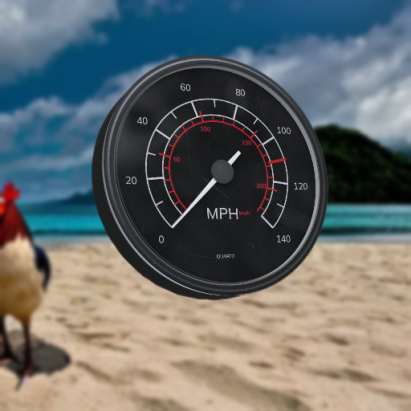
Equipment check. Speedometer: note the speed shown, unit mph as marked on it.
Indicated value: 0 mph
